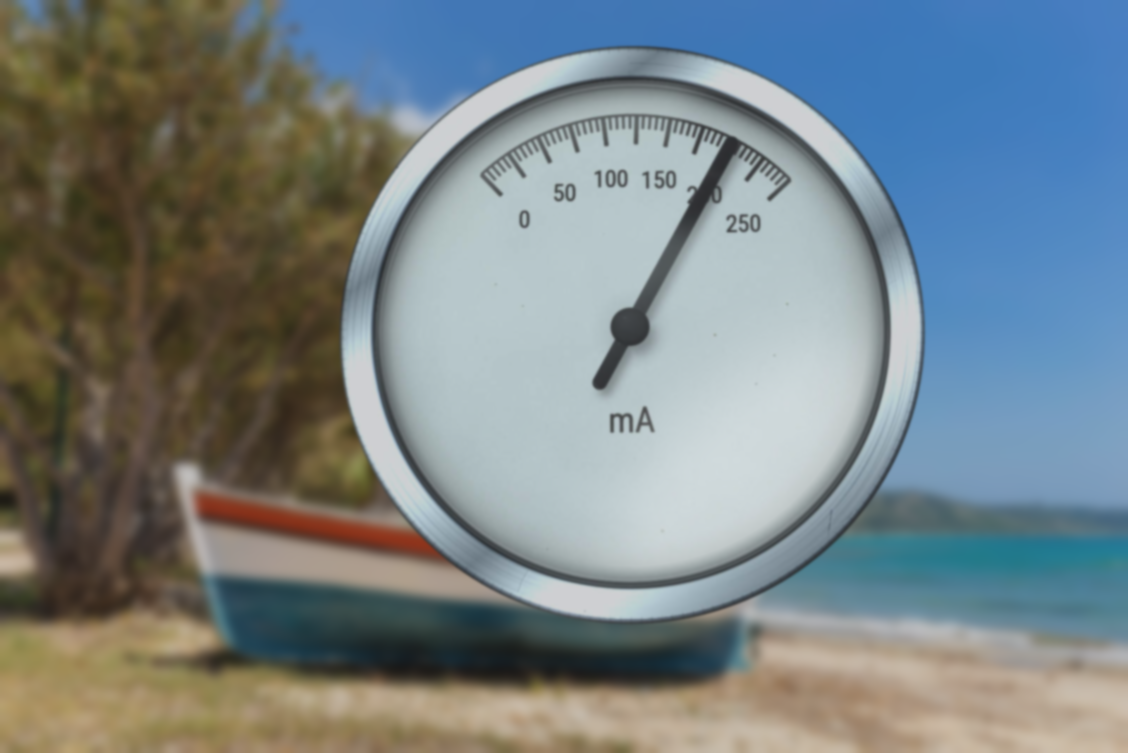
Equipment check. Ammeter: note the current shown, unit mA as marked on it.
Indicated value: 200 mA
